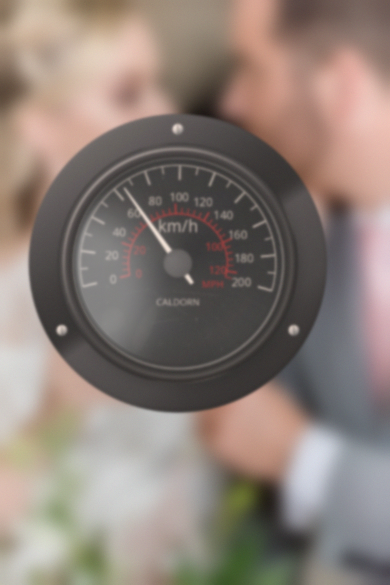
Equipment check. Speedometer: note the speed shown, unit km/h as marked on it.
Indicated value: 65 km/h
